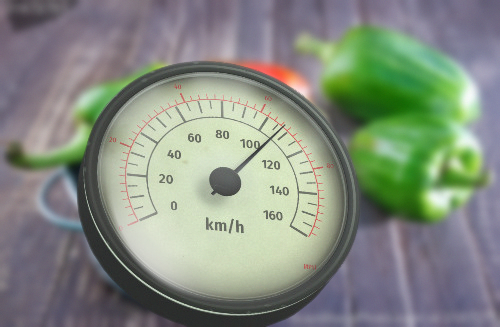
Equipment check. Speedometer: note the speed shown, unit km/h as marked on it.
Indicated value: 107.5 km/h
